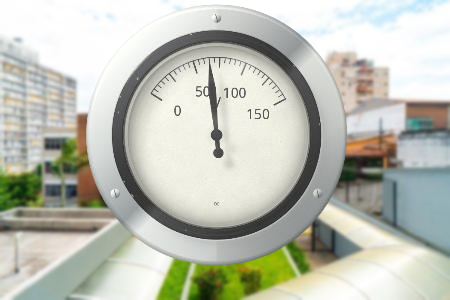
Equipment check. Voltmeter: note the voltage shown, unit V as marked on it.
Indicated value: 65 V
